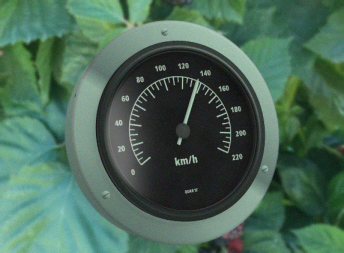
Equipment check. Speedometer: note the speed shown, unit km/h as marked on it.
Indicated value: 135 km/h
